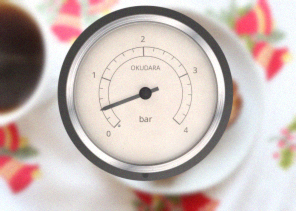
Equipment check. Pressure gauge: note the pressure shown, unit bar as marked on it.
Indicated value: 0.4 bar
